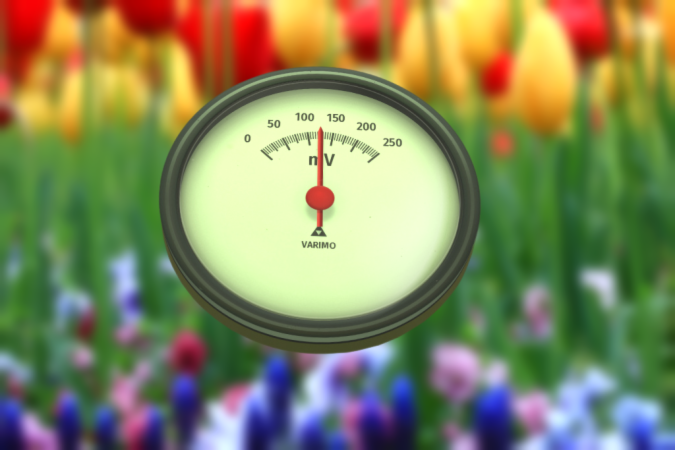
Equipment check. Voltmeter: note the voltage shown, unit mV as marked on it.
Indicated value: 125 mV
